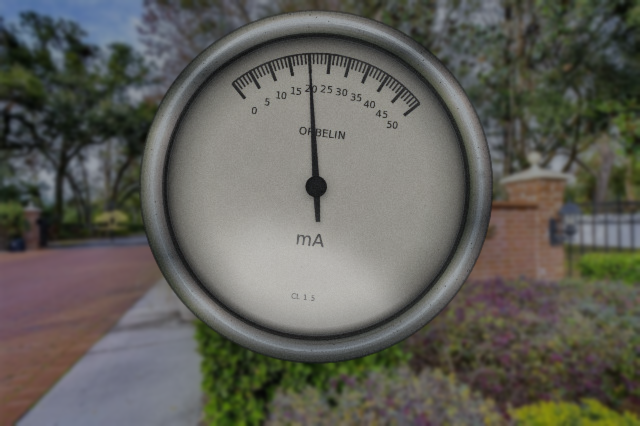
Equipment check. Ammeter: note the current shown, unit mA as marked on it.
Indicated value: 20 mA
